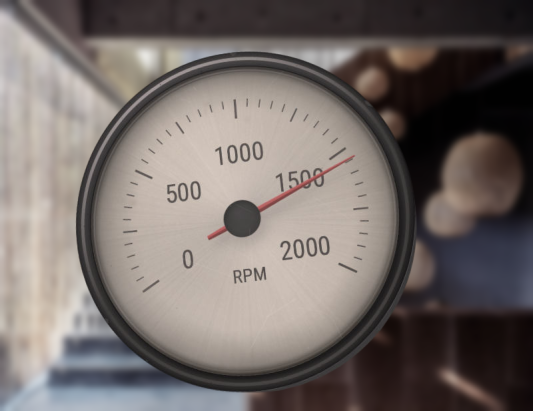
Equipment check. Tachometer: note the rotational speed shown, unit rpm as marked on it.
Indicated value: 1550 rpm
